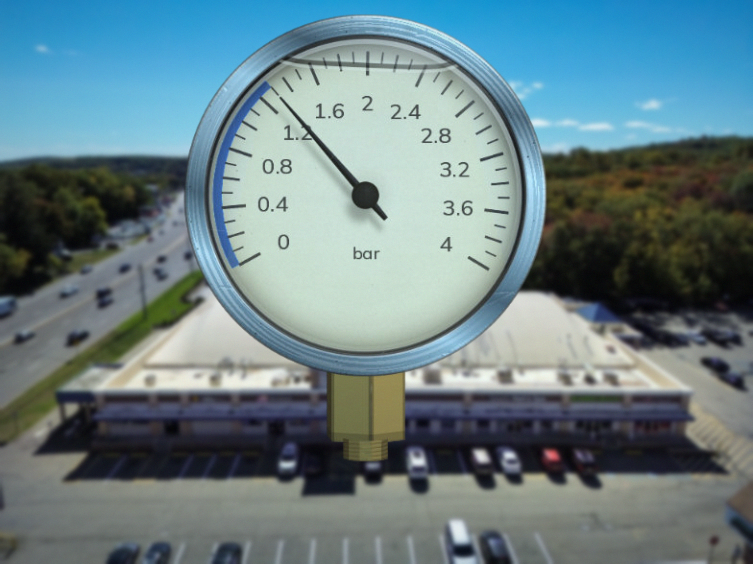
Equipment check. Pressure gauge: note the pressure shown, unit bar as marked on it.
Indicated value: 1.3 bar
